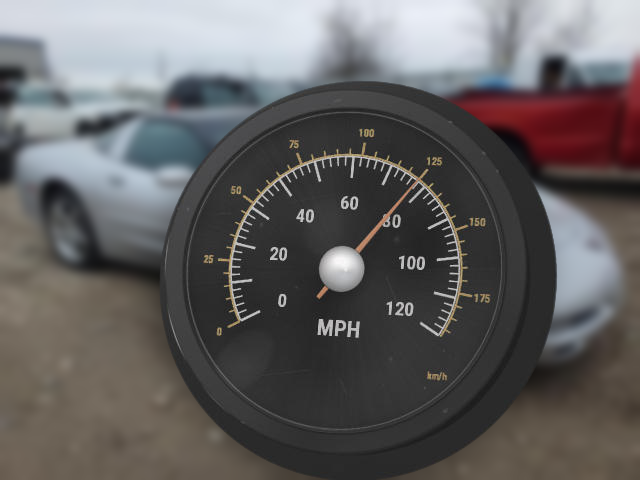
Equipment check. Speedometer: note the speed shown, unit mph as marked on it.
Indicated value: 78 mph
